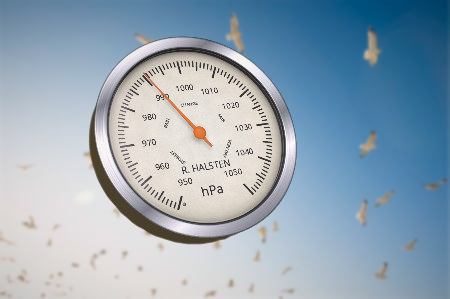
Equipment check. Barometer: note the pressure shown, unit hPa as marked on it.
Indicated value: 990 hPa
